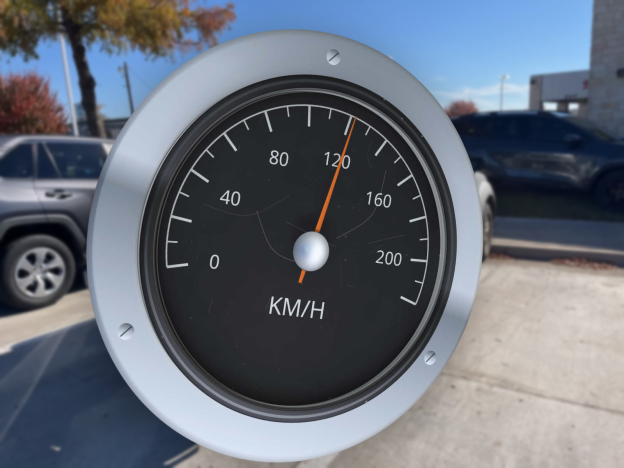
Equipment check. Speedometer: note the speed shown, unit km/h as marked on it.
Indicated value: 120 km/h
